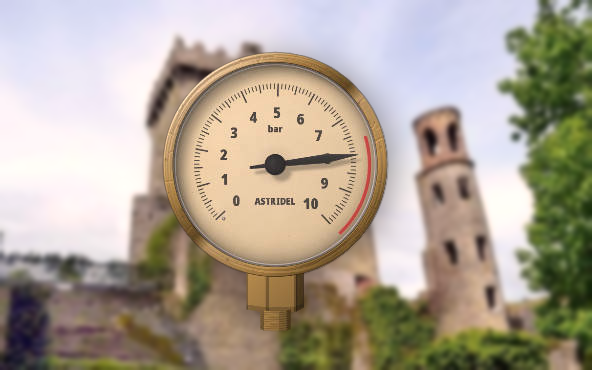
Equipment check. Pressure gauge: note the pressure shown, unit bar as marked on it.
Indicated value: 8 bar
